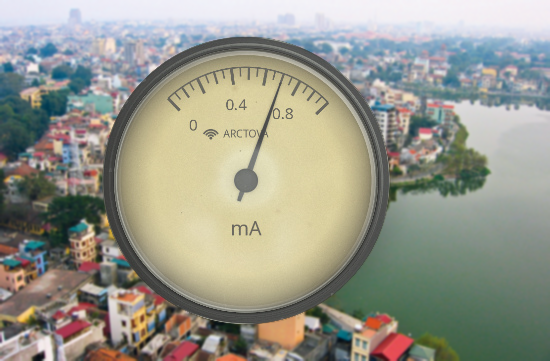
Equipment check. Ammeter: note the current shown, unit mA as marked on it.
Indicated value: 0.7 mA
